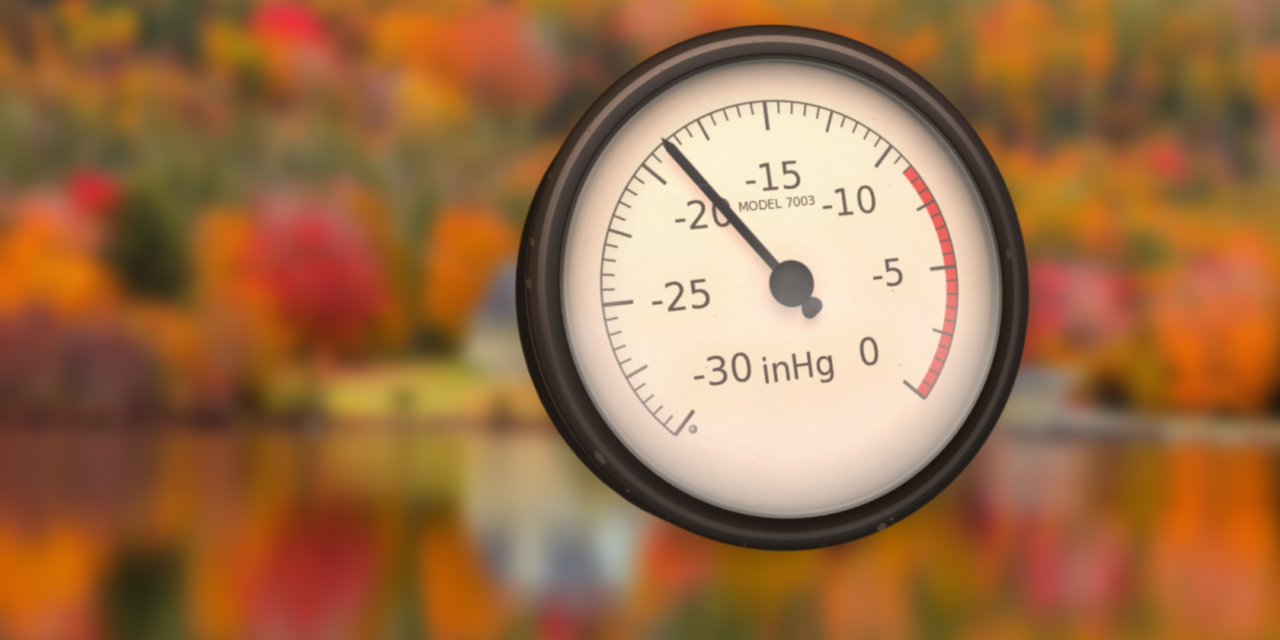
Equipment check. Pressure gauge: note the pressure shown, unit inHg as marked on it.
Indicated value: -19 inHg
